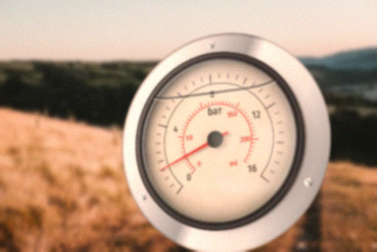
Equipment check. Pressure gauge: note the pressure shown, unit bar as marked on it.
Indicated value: 1.5 bar
